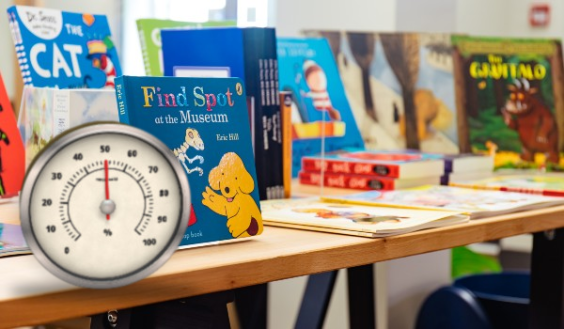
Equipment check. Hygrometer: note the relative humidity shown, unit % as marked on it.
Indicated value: 50 %
